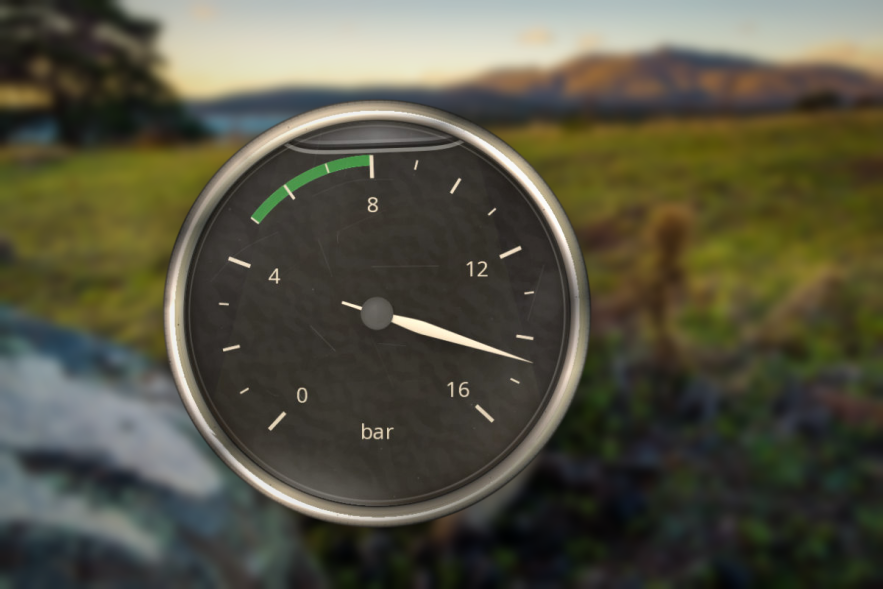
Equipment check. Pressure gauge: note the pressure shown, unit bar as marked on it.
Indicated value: 14.5 bar
